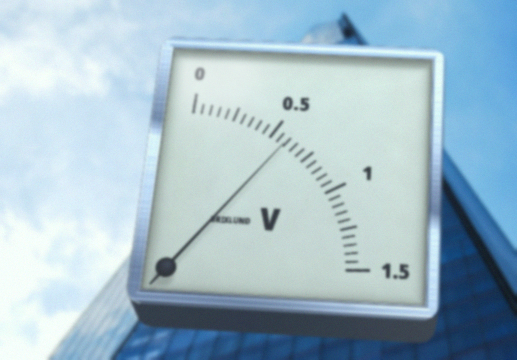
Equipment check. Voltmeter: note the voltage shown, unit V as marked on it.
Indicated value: 0.6 V
